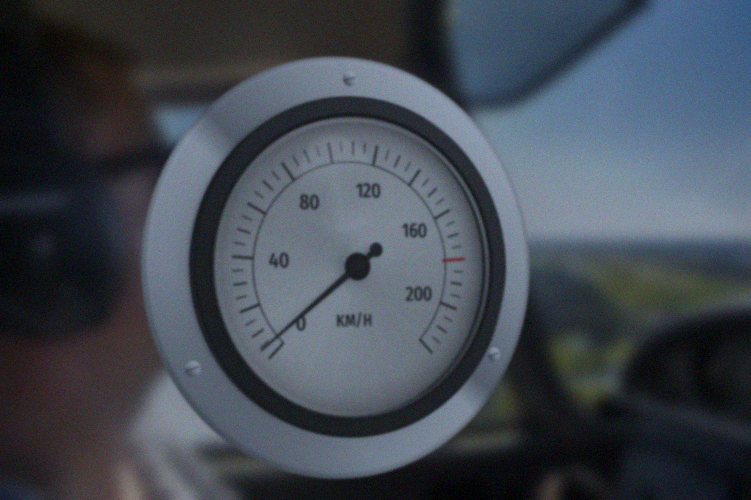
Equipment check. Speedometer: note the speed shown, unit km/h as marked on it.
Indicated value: 5 km/h
